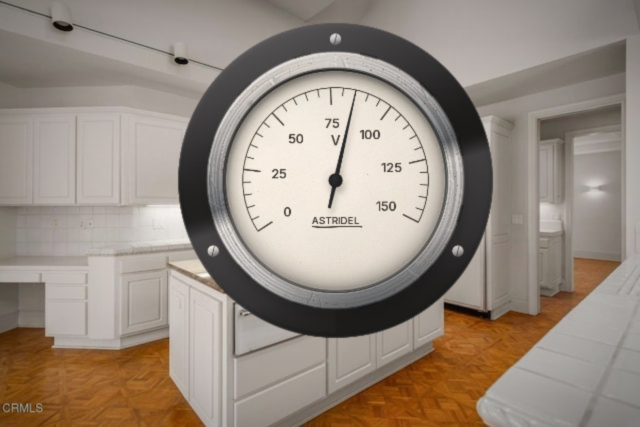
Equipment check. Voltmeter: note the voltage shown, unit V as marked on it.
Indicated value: 85 V
